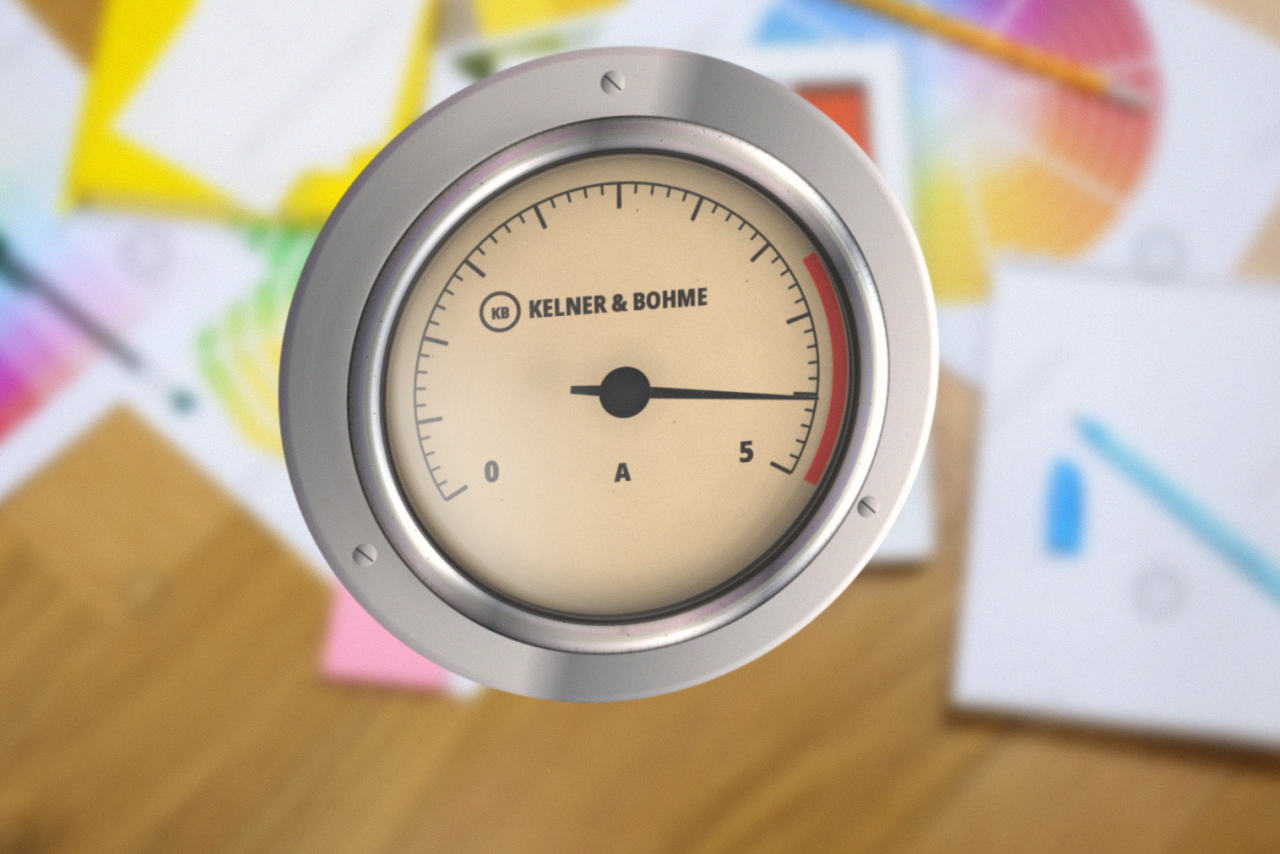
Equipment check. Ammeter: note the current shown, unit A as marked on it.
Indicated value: 4.5 A
